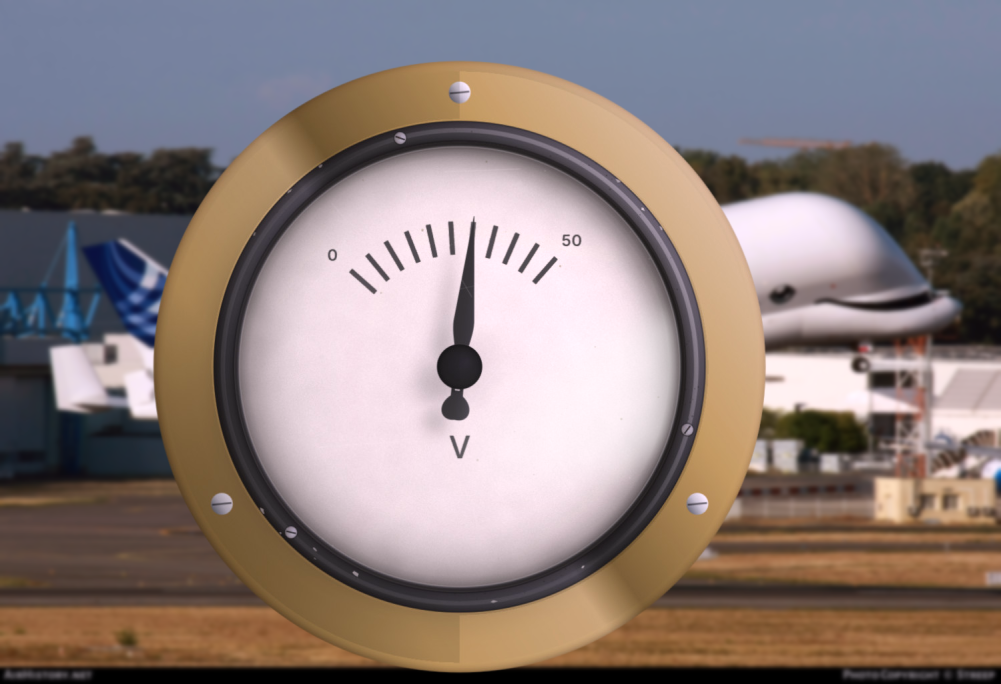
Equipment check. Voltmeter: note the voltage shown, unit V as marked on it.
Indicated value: 30 V
